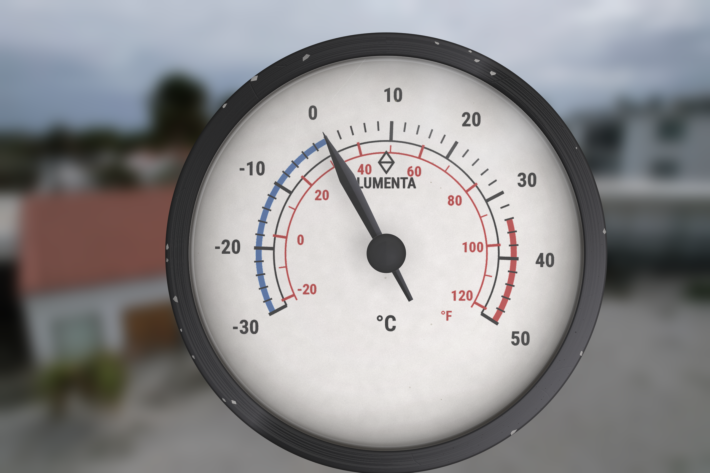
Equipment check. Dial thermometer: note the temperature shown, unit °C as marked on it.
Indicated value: 0 °C
